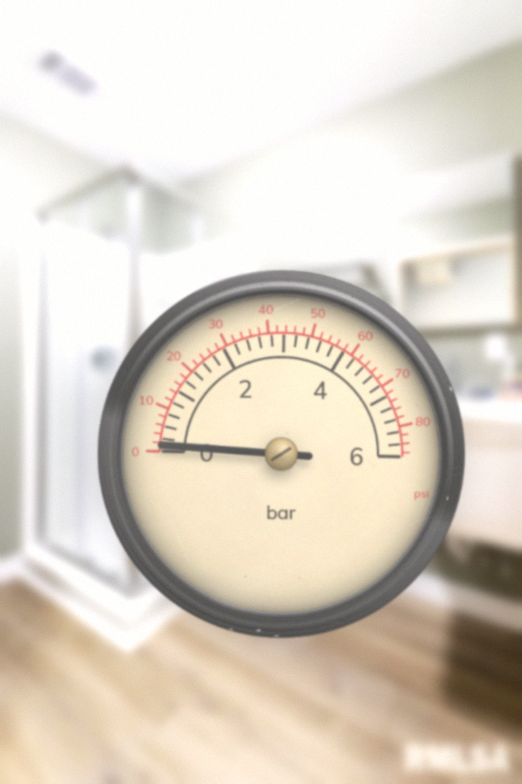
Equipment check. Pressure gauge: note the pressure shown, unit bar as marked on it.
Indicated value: 0.1 bar
